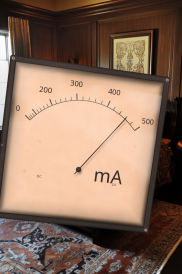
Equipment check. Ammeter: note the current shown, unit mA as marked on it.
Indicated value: 460 mA
